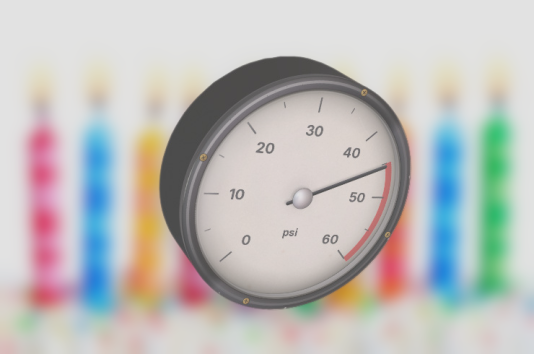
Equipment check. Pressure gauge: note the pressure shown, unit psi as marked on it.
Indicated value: 45 psi
